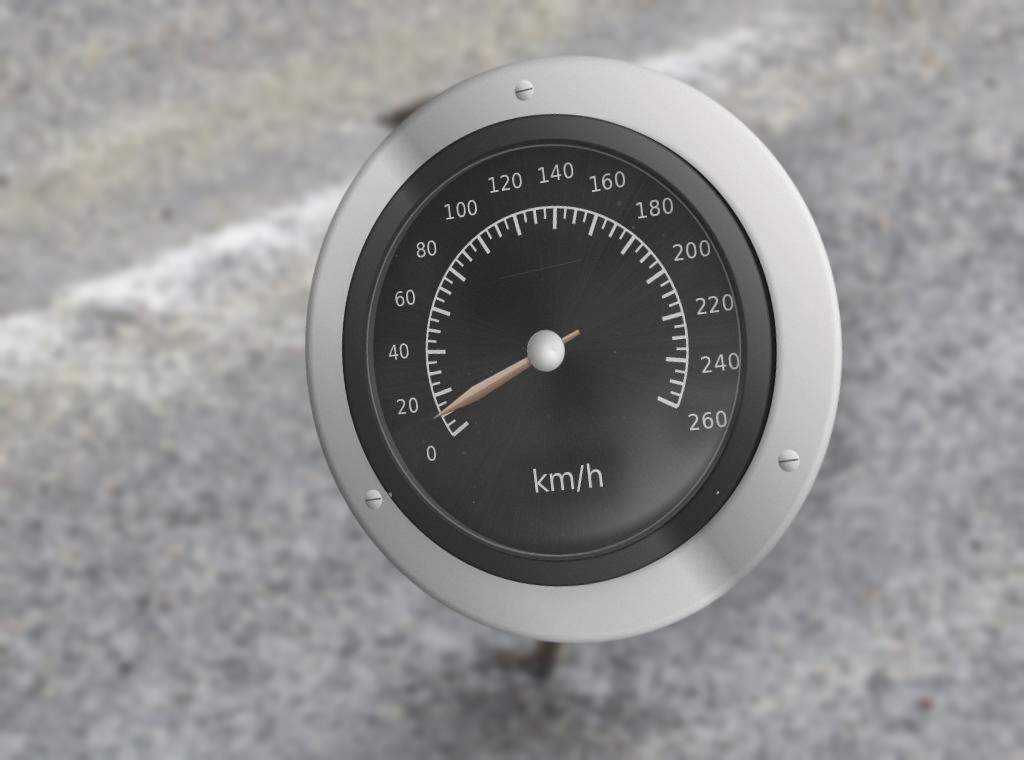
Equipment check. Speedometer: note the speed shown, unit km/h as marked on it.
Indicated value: 10 km/h
